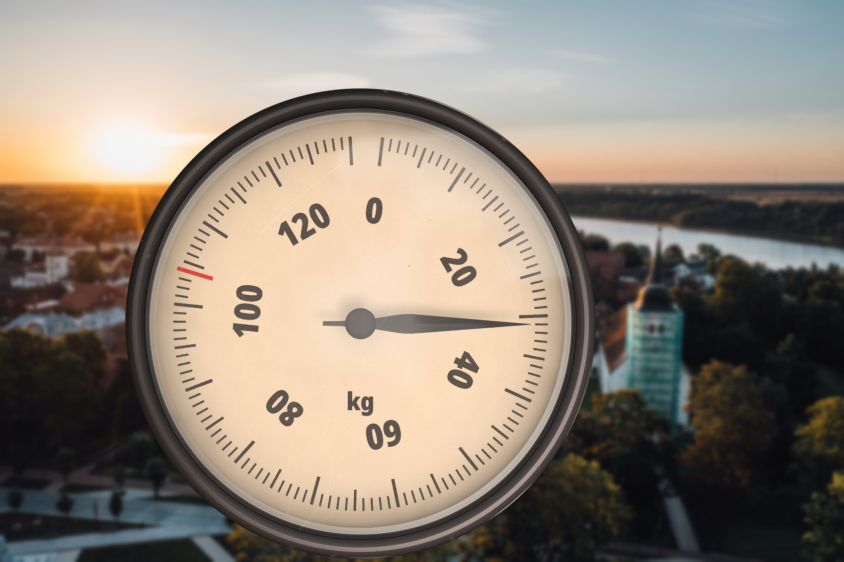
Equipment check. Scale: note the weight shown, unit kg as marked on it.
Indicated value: 31 kg
